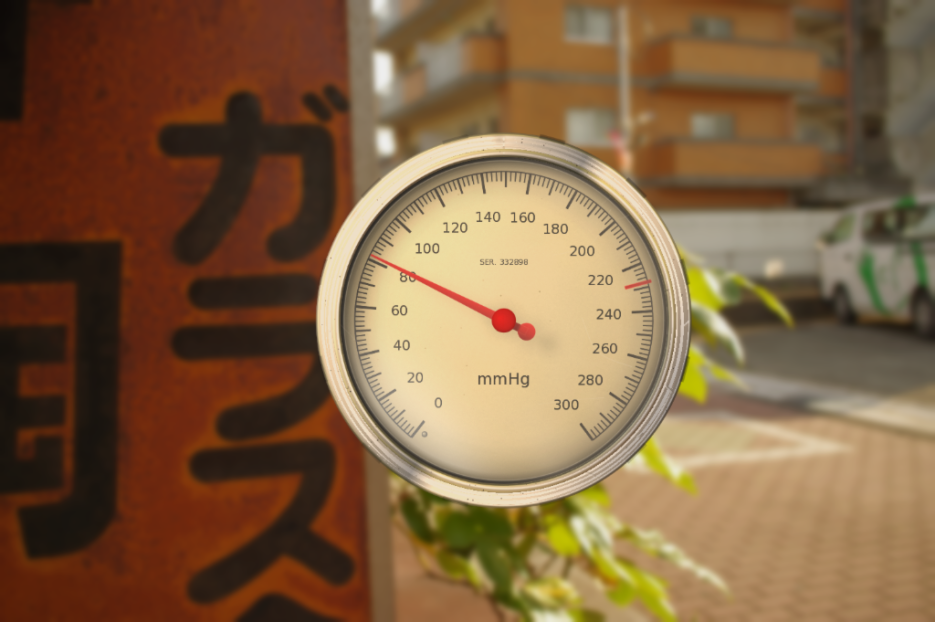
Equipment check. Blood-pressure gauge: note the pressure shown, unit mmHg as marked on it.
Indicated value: 82 mmHg
